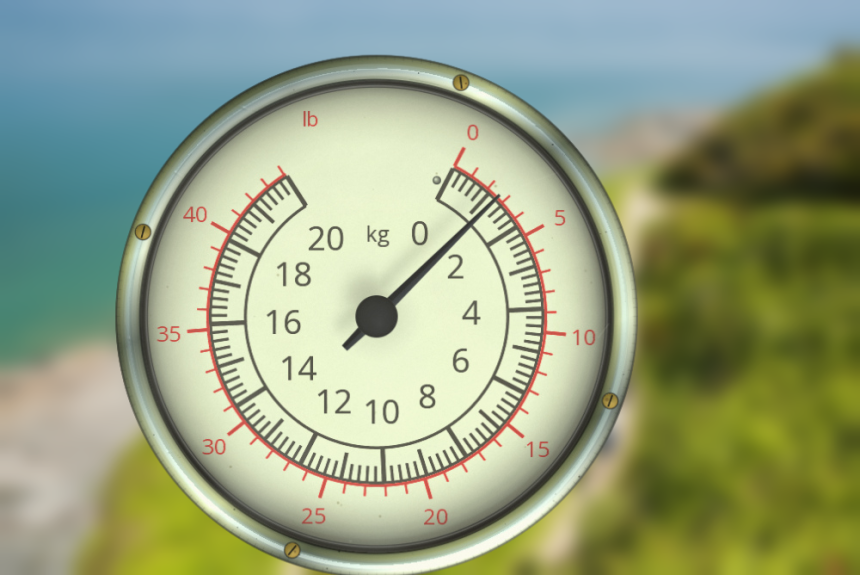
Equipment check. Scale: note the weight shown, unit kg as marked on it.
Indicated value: 1.2 kg
